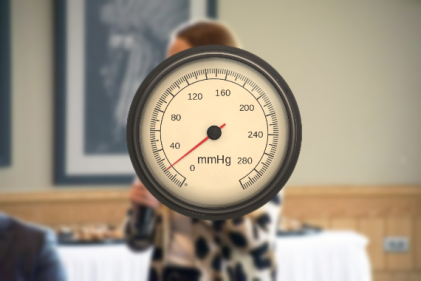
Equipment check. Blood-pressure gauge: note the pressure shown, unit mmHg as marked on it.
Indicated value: 20 mmHg
